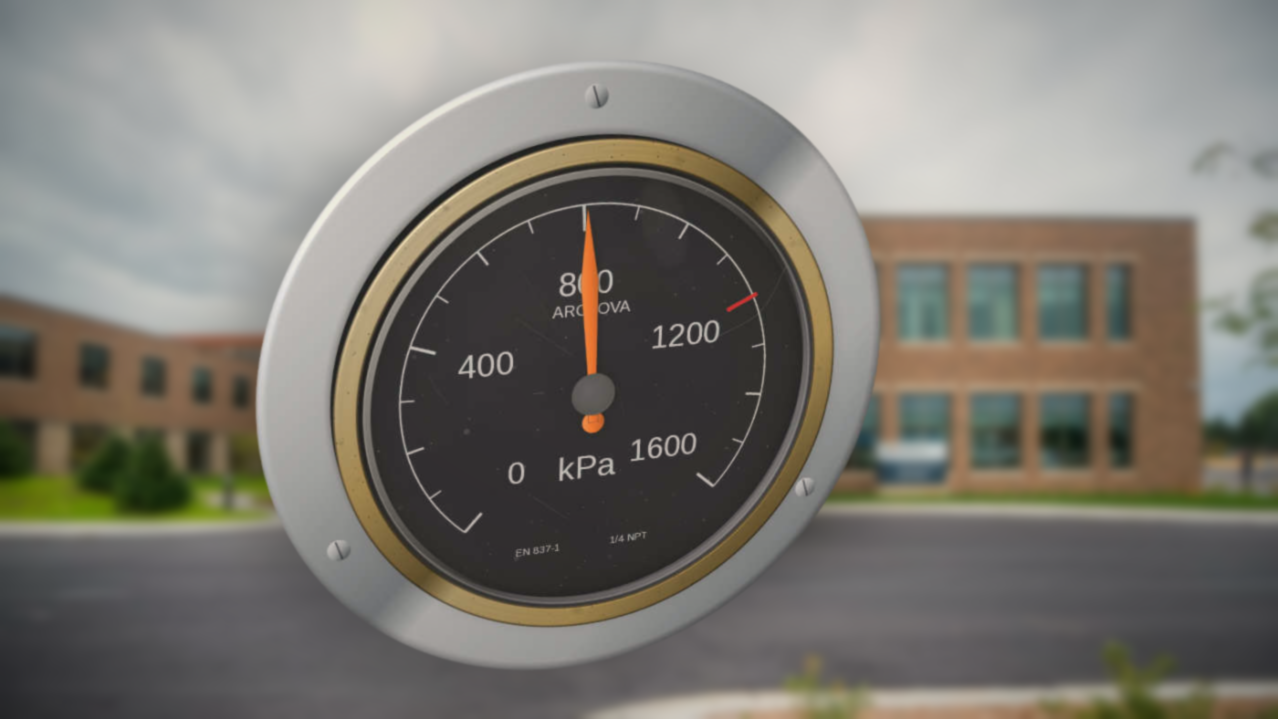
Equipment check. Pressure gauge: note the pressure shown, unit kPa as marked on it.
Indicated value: 800 kPa
